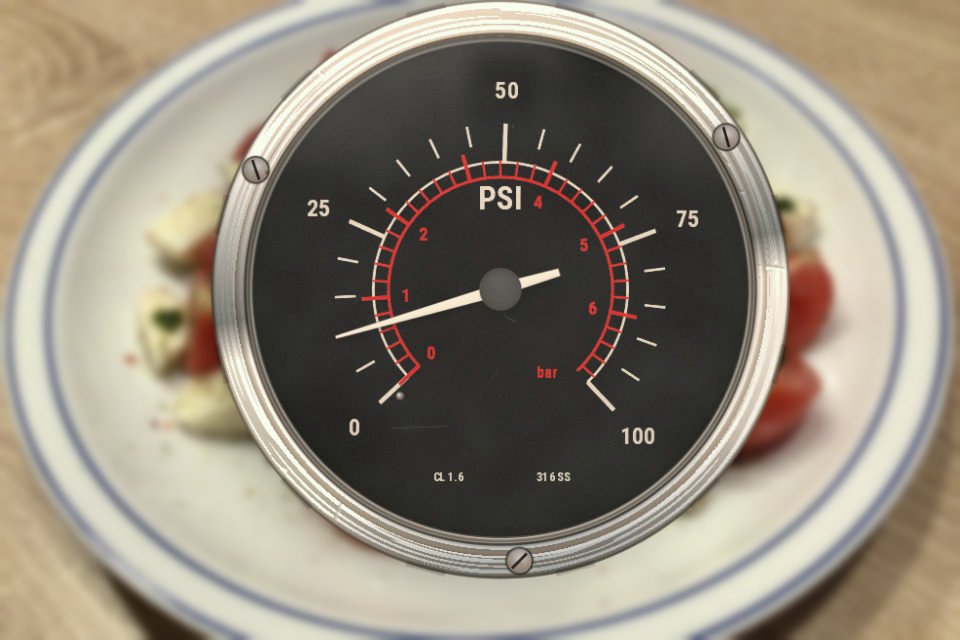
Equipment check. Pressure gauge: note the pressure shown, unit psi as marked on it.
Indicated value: 10 psi
